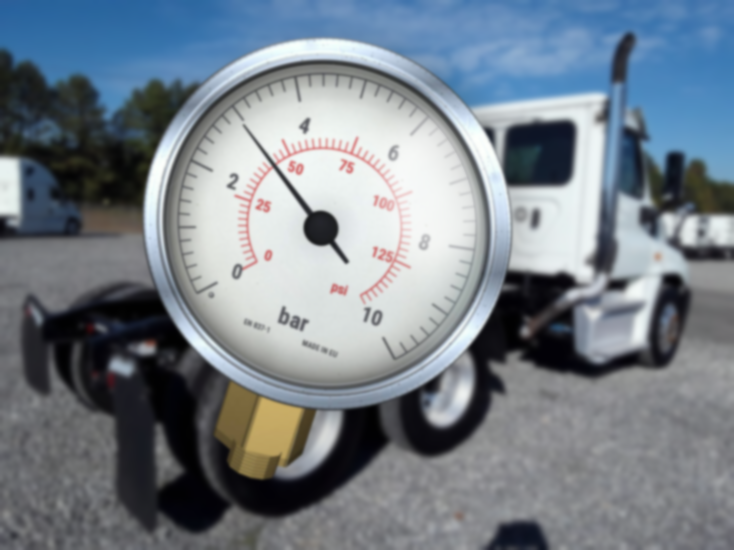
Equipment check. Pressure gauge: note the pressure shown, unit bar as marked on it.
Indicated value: 3 bar
